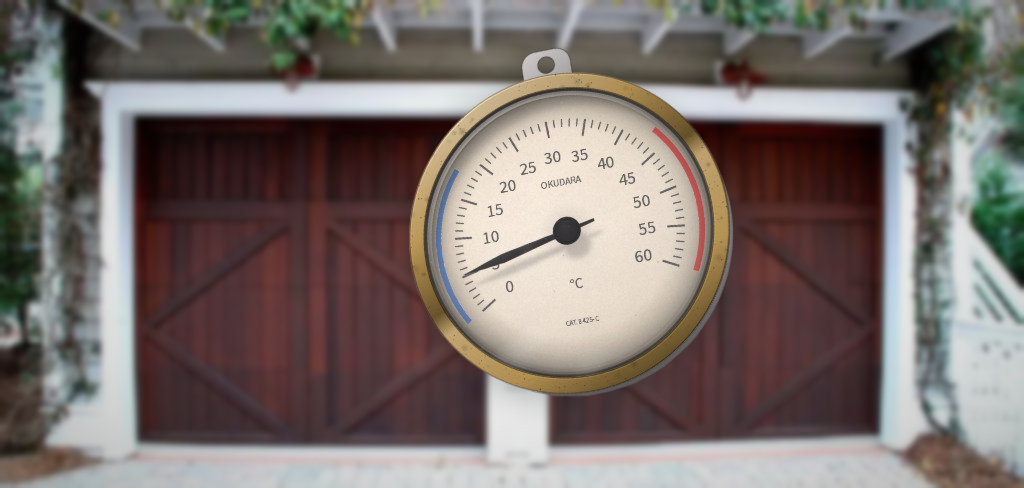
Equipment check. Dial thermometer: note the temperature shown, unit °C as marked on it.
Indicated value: 5 °C
